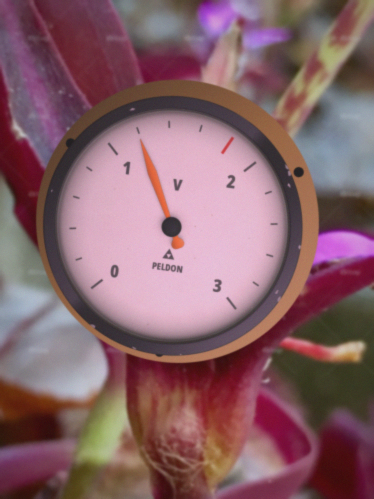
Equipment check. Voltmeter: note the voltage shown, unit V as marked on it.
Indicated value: 1.2 V
